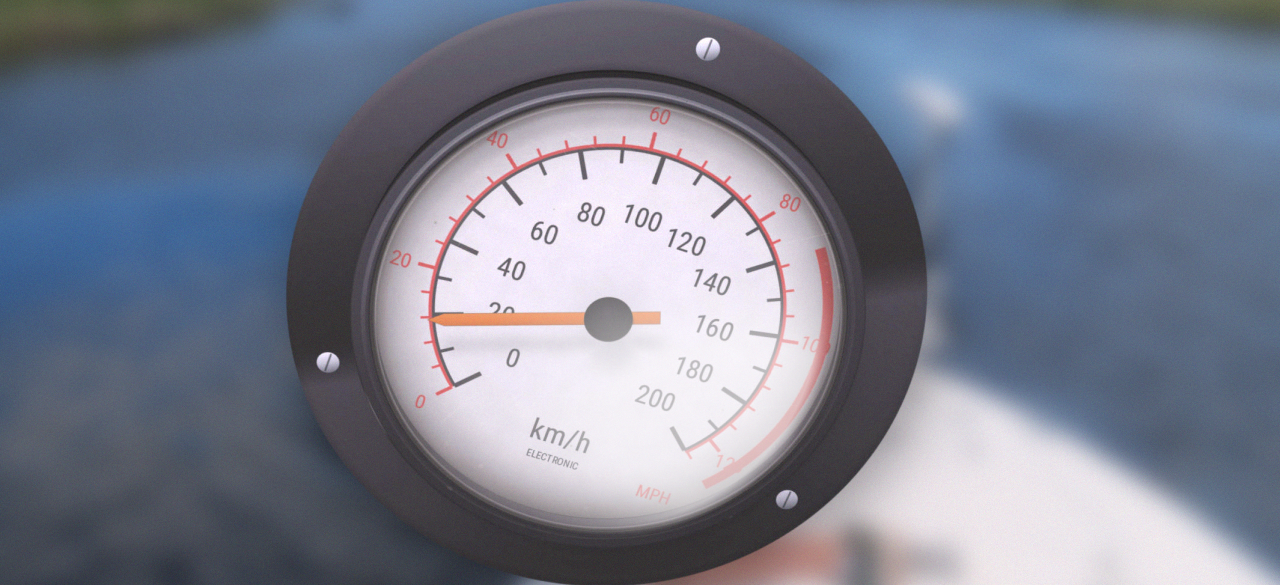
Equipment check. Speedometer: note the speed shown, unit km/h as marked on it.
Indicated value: 20 km/h
